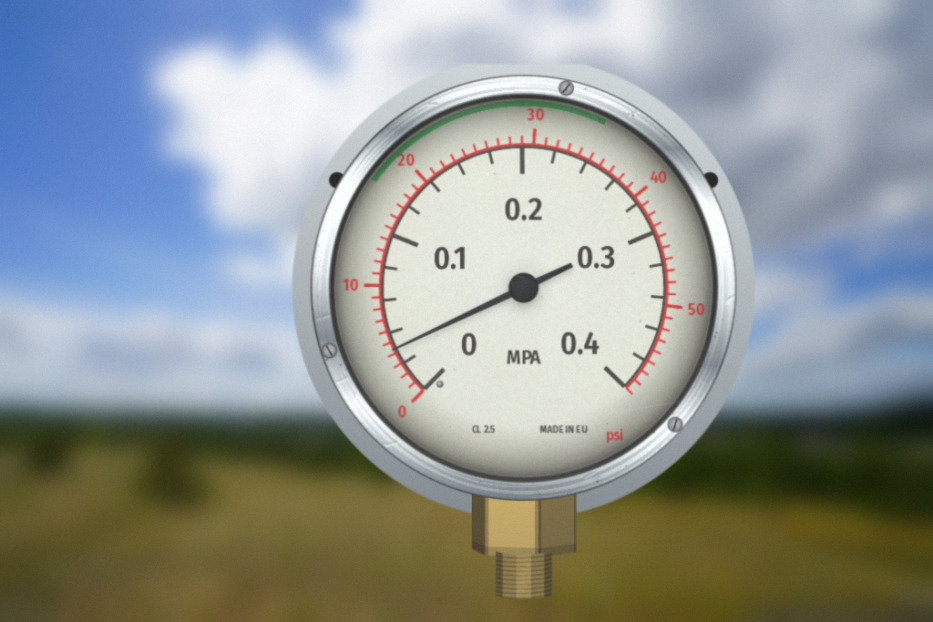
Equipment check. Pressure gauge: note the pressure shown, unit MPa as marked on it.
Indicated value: 0.03 MPa
